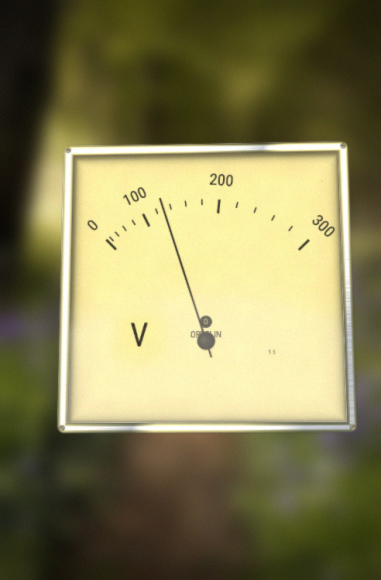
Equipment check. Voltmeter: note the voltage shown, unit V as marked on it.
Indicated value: 130 V
